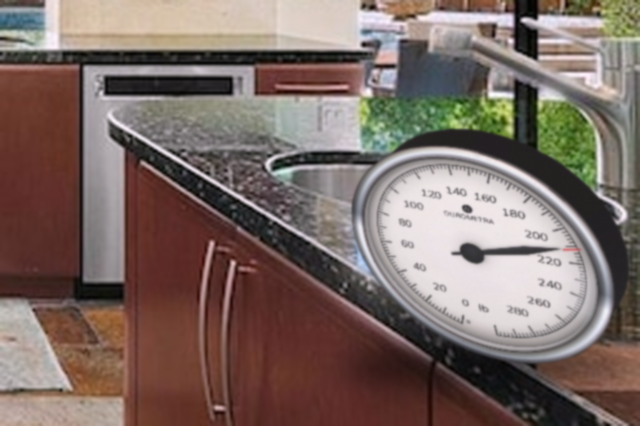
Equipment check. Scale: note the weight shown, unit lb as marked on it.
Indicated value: 210 lb
